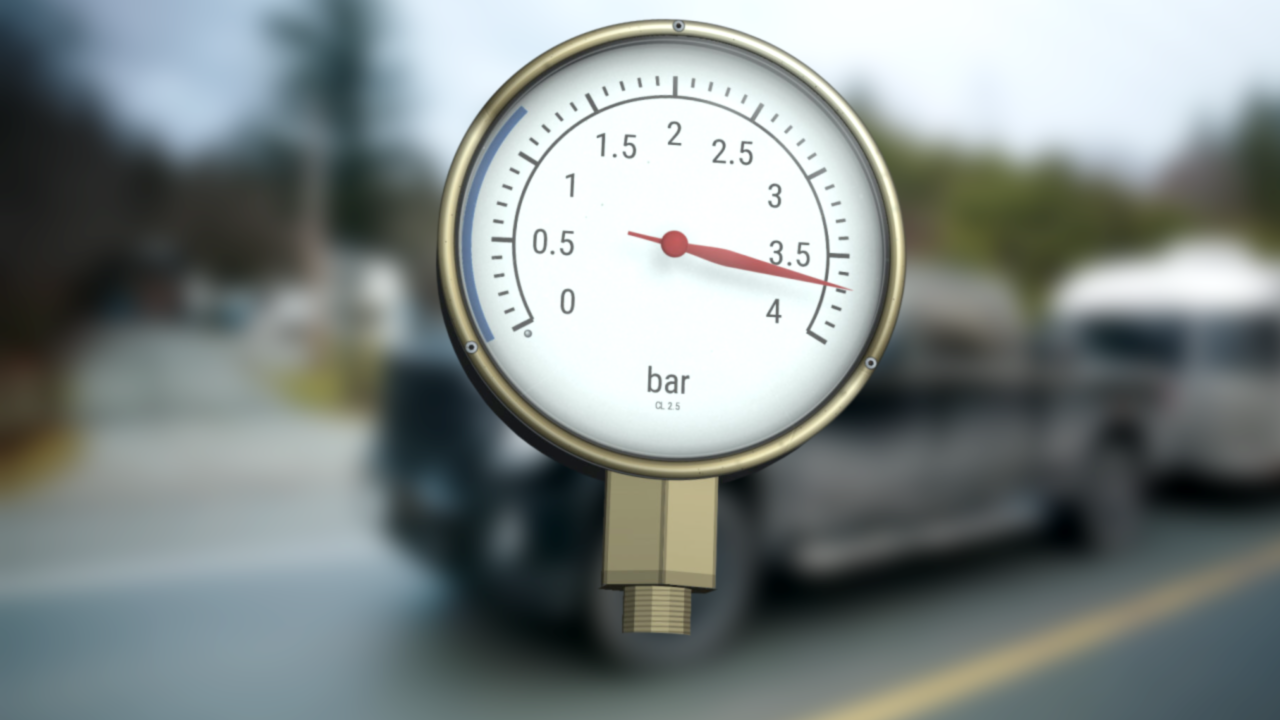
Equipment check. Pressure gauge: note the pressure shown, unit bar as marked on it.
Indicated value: 3.7 bar
